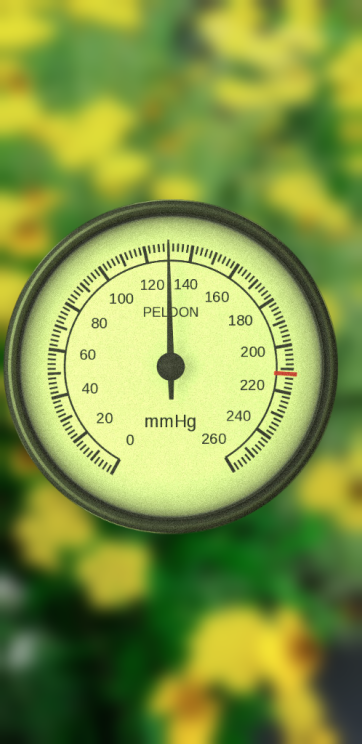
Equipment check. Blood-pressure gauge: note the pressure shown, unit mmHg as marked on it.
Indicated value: 130 mmHg
